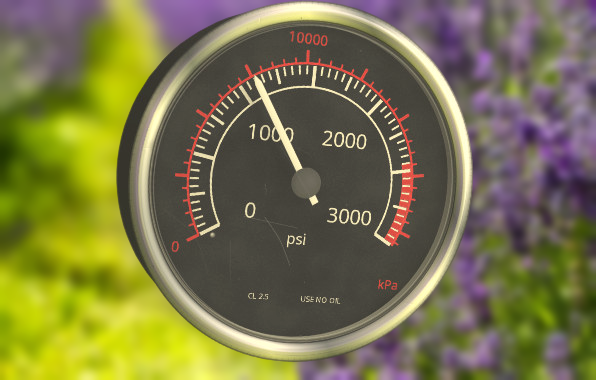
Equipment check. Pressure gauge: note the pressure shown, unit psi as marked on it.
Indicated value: 1100 psi
